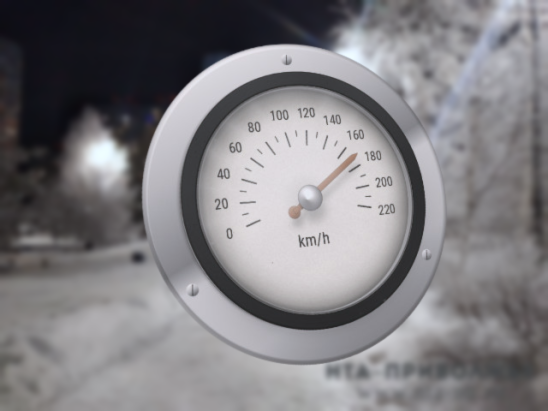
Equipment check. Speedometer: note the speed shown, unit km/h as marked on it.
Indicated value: 170 km/h
